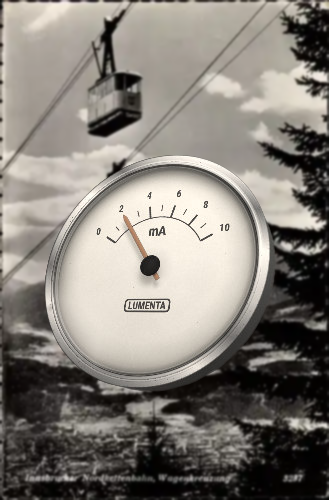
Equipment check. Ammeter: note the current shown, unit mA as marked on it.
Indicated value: 2 mA
